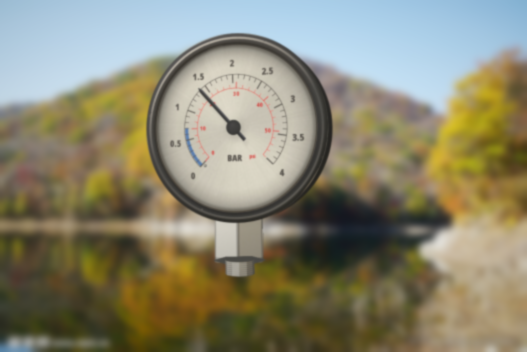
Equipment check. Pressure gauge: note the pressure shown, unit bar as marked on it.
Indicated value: 1.4 bar
